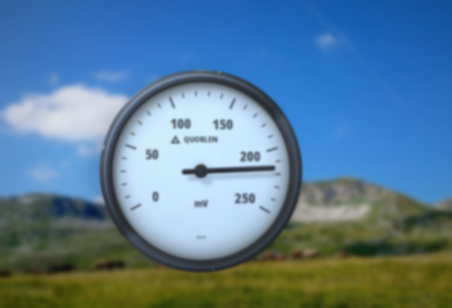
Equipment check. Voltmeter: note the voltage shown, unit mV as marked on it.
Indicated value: 215 mV
